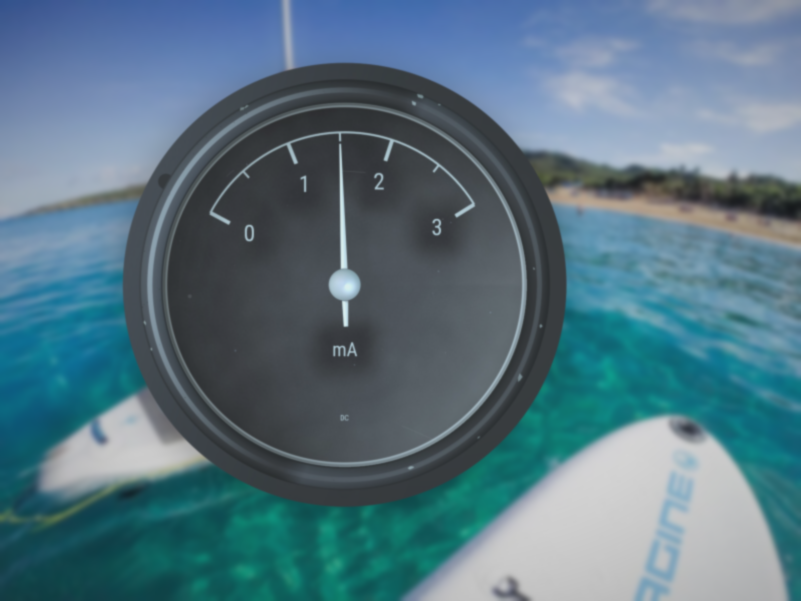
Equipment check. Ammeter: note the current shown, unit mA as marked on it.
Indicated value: 1.5 mA
